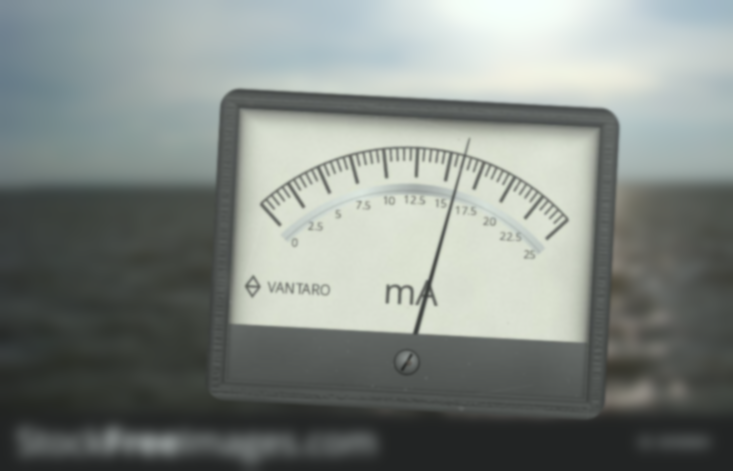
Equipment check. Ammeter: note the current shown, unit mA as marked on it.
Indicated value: 16 mA
